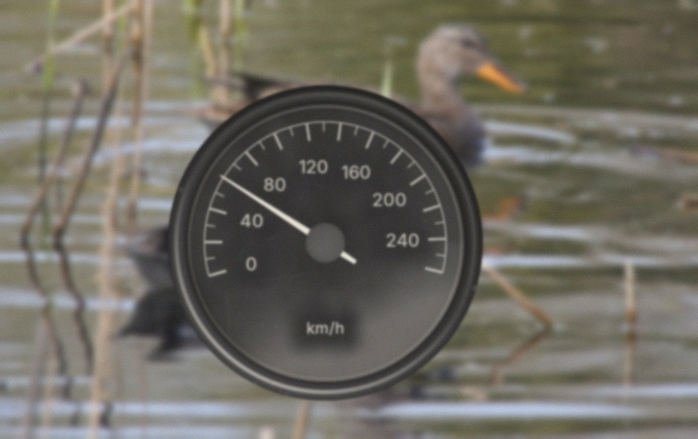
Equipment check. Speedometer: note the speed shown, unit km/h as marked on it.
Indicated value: 60 km/h
